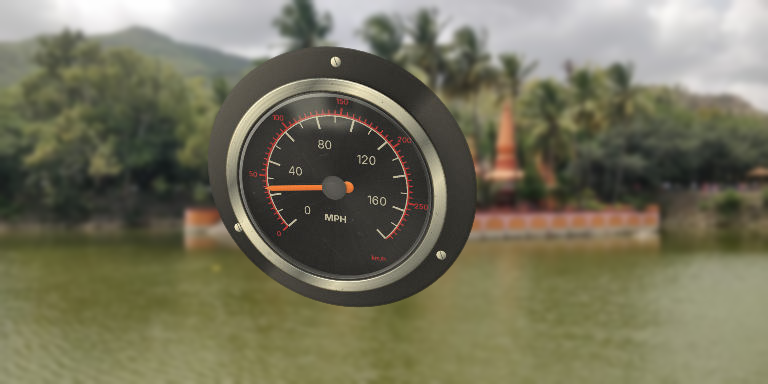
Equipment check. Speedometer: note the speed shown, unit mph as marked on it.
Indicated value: 25 mph
